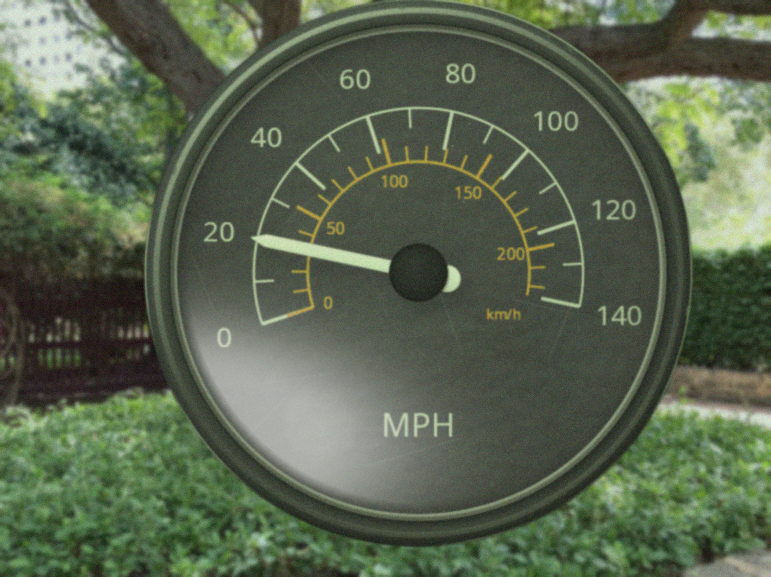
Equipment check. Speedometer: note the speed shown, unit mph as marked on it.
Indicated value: 20 mph
